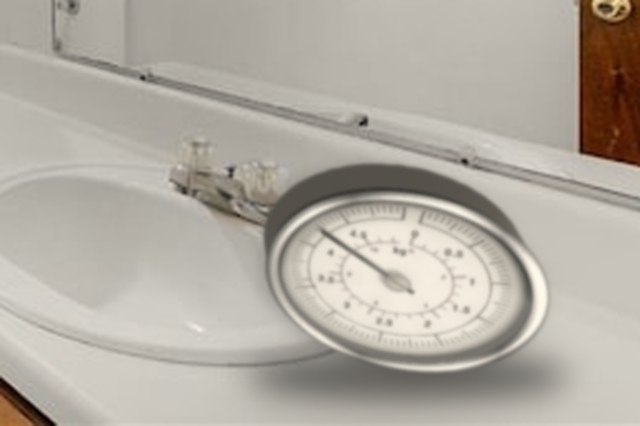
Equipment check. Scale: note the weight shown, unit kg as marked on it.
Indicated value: 4.25 kg
